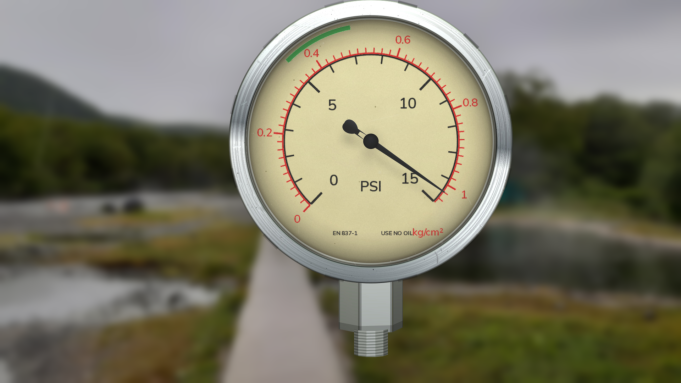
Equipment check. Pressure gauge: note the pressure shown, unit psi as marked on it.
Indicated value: 14.5 psi
